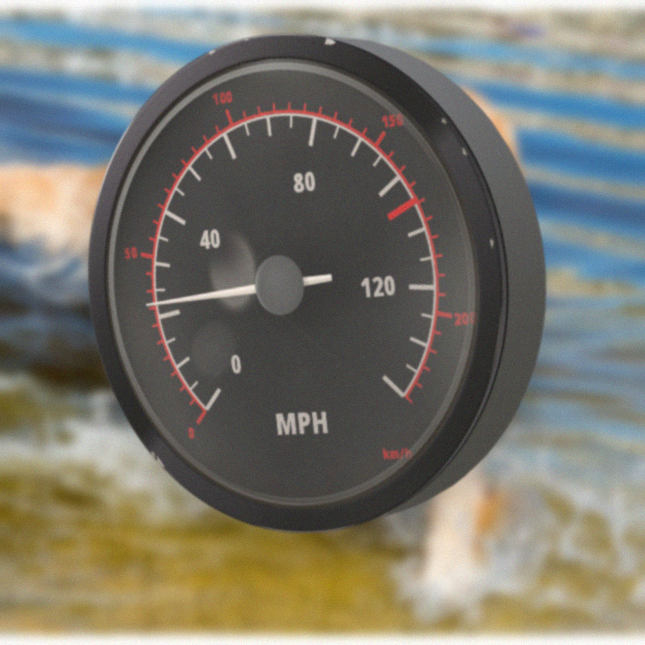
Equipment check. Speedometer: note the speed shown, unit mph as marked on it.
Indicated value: 22.5 mph
